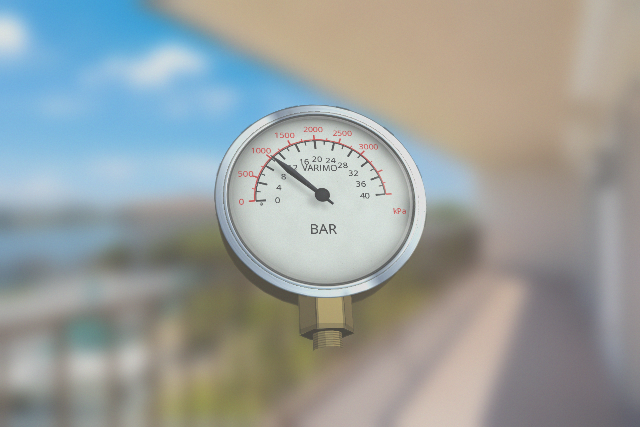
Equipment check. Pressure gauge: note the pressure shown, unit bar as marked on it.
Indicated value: 10 bar
